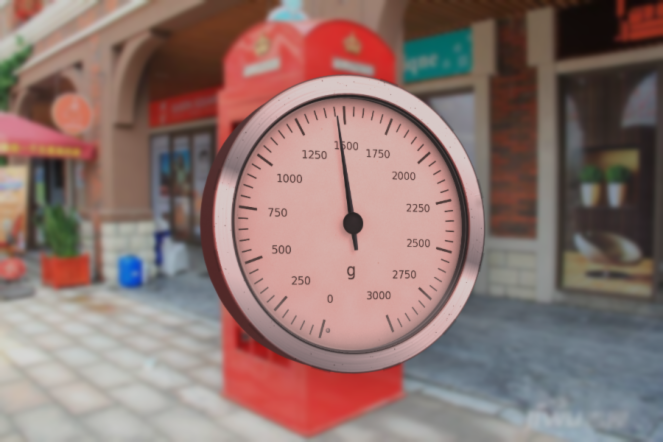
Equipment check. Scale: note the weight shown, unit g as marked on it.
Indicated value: 1450 g
